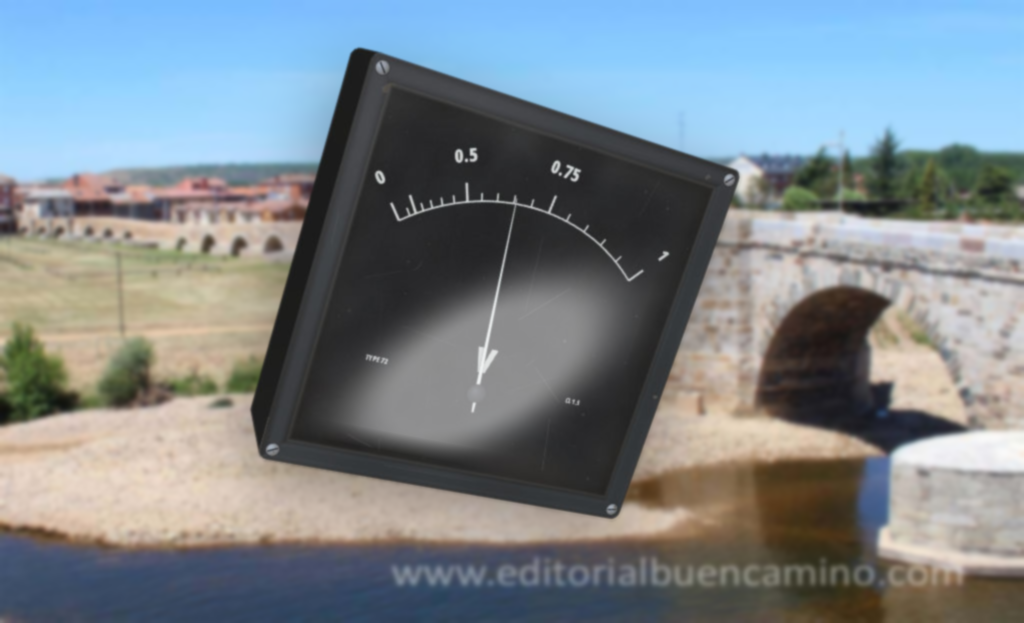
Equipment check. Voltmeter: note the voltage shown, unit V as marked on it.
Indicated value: 0.65 V
